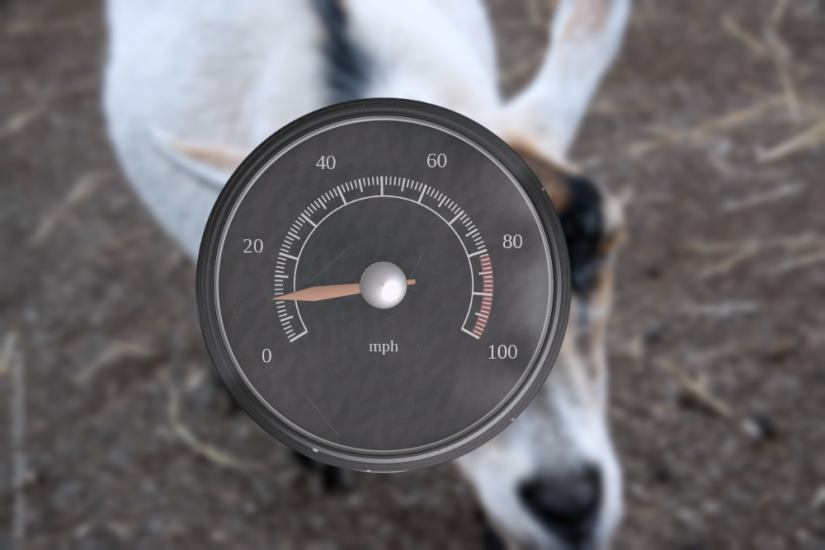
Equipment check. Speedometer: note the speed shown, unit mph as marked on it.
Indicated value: 10 mph
